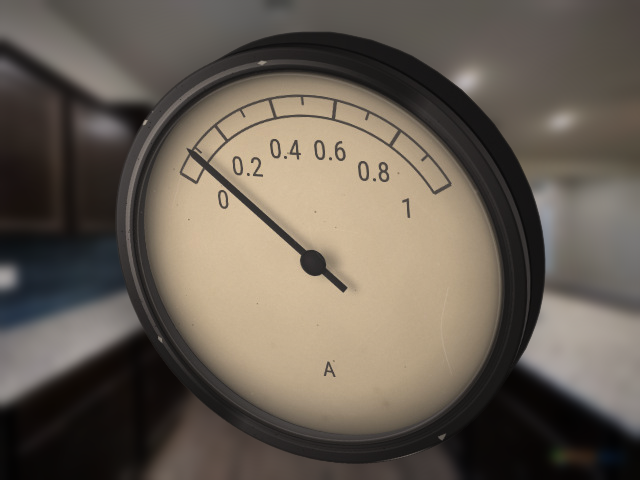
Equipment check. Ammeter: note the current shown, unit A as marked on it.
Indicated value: 0.1 A
